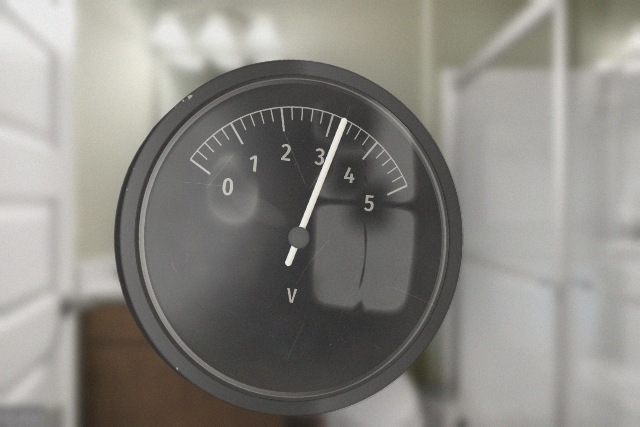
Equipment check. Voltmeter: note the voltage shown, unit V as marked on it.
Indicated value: 3.2 V
